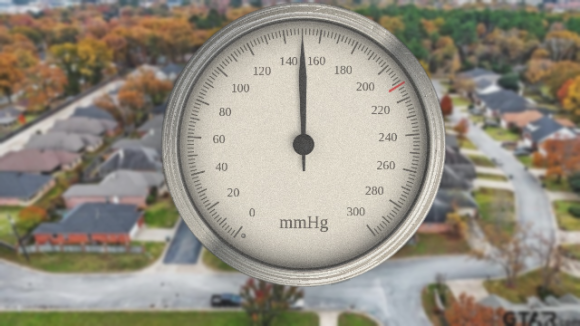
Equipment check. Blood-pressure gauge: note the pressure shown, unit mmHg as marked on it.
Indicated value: 150 mmHg
